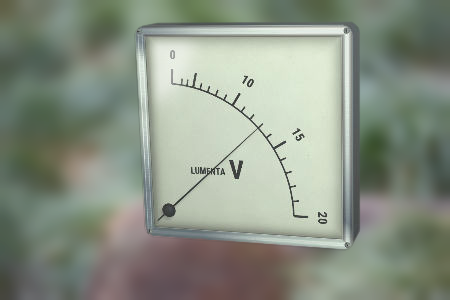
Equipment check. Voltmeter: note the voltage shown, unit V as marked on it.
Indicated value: 13 V
